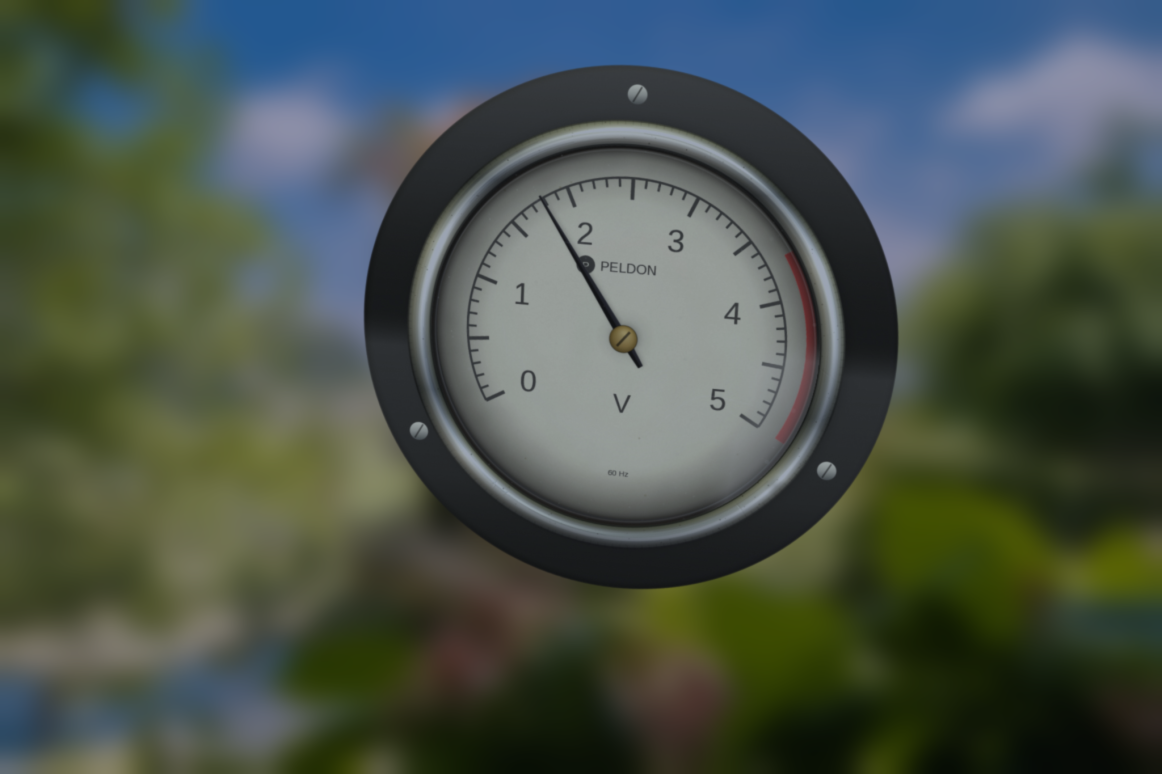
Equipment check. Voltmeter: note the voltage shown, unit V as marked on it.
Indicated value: 1.8 V
